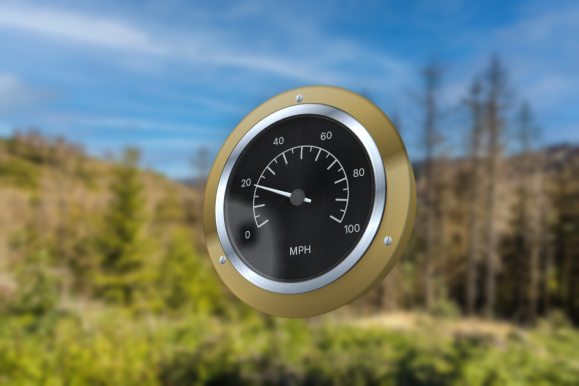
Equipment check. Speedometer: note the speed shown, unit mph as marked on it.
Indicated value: 20 mph
